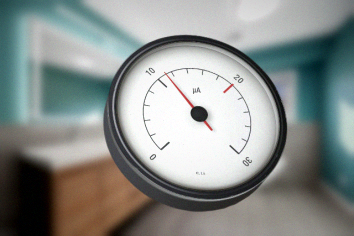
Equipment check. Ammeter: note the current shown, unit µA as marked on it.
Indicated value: 11 µA
